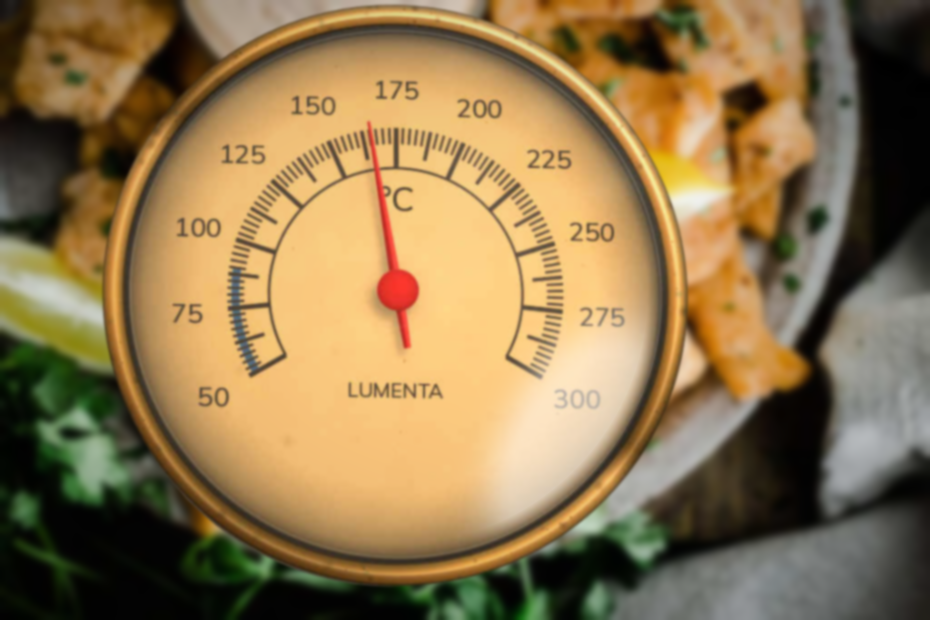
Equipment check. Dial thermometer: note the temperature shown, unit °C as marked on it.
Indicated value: 165 °C
